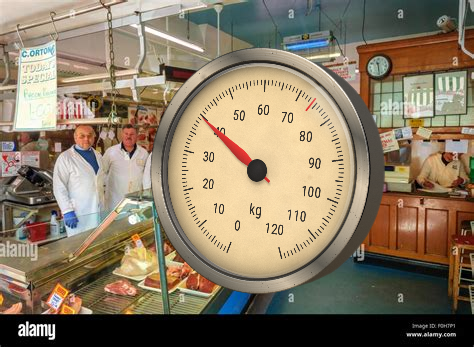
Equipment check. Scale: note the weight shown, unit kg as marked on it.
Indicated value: 40 kg
